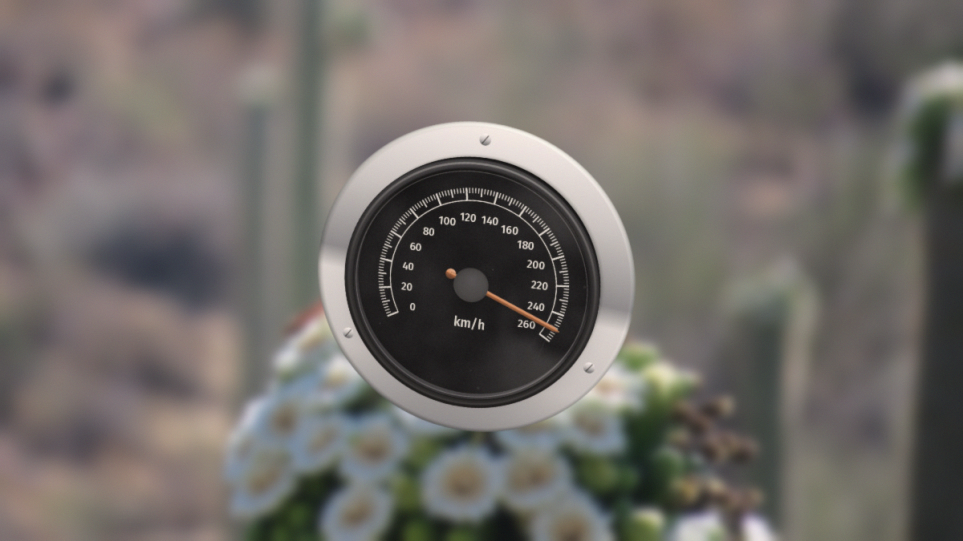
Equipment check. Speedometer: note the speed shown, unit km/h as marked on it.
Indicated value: 250 km/h
